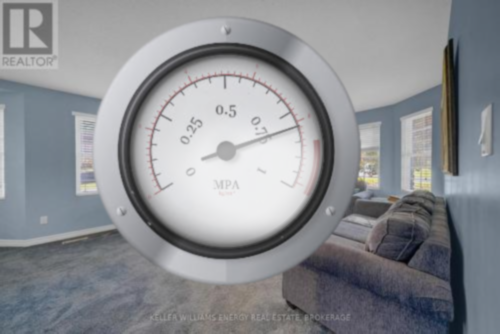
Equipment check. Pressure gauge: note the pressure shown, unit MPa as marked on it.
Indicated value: 0.8 MPa
